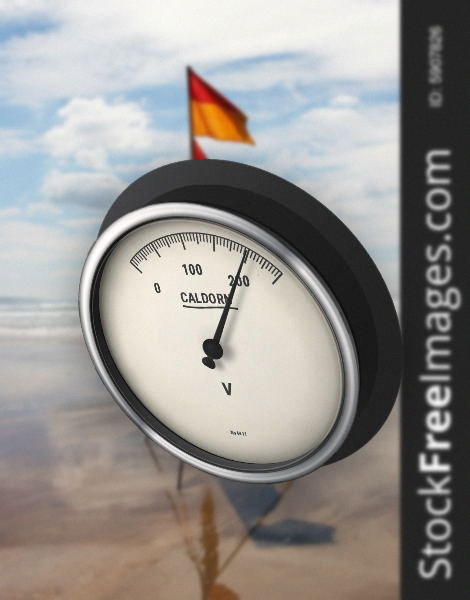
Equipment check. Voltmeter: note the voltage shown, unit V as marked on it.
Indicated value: 200 V
